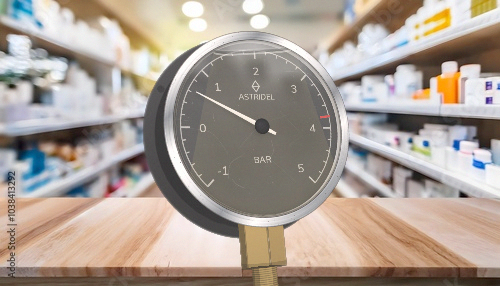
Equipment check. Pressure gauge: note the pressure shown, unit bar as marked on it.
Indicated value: 0.6 bar
